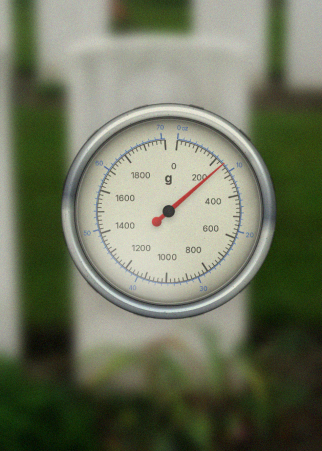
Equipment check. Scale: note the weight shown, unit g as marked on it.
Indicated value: 240 g
